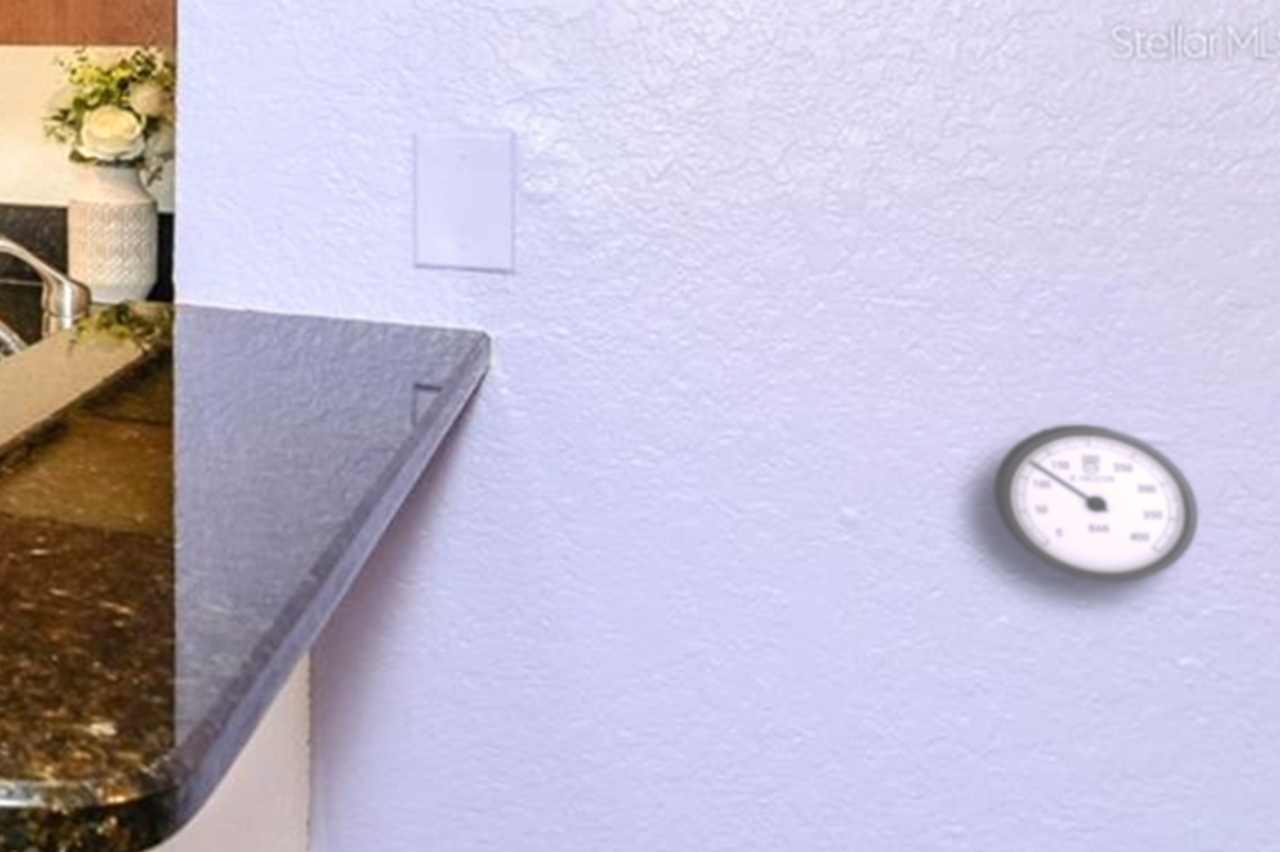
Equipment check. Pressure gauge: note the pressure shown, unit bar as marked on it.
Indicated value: 125 bar
